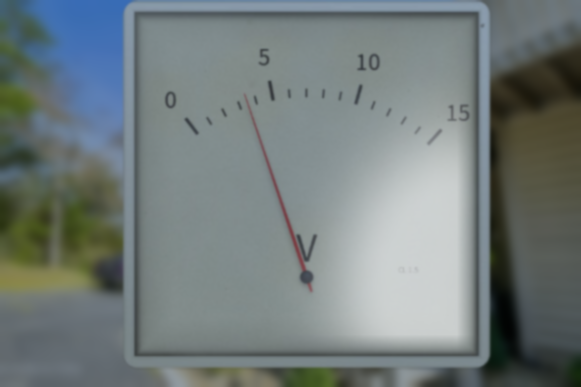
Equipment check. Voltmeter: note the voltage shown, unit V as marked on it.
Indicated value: 3.5 V
